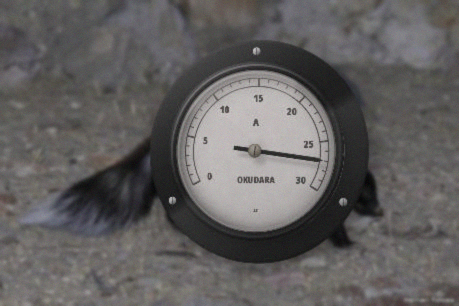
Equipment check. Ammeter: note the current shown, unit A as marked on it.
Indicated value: 27 A
